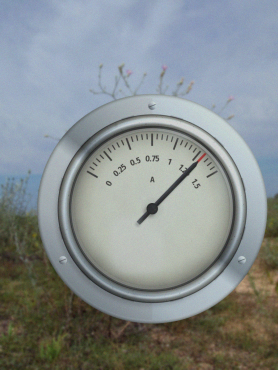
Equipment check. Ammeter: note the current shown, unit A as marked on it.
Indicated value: 1.3 A
